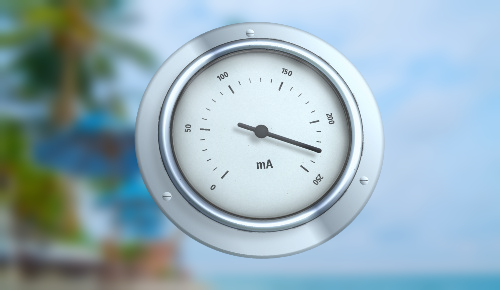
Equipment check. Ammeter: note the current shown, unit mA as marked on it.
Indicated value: 230 mA
